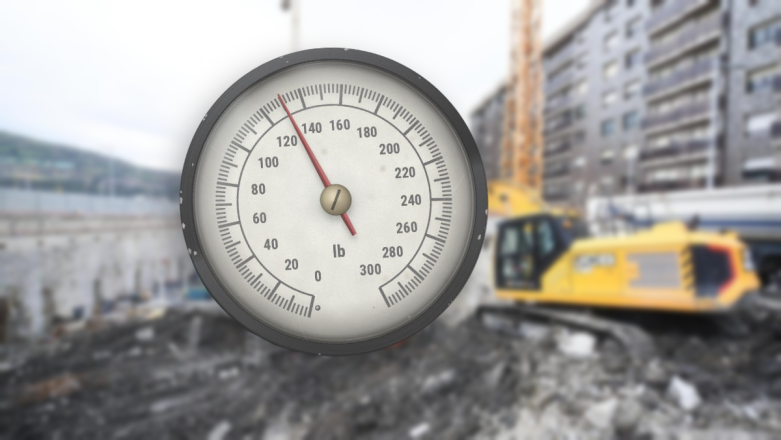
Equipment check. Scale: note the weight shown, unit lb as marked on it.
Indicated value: 130 lb
